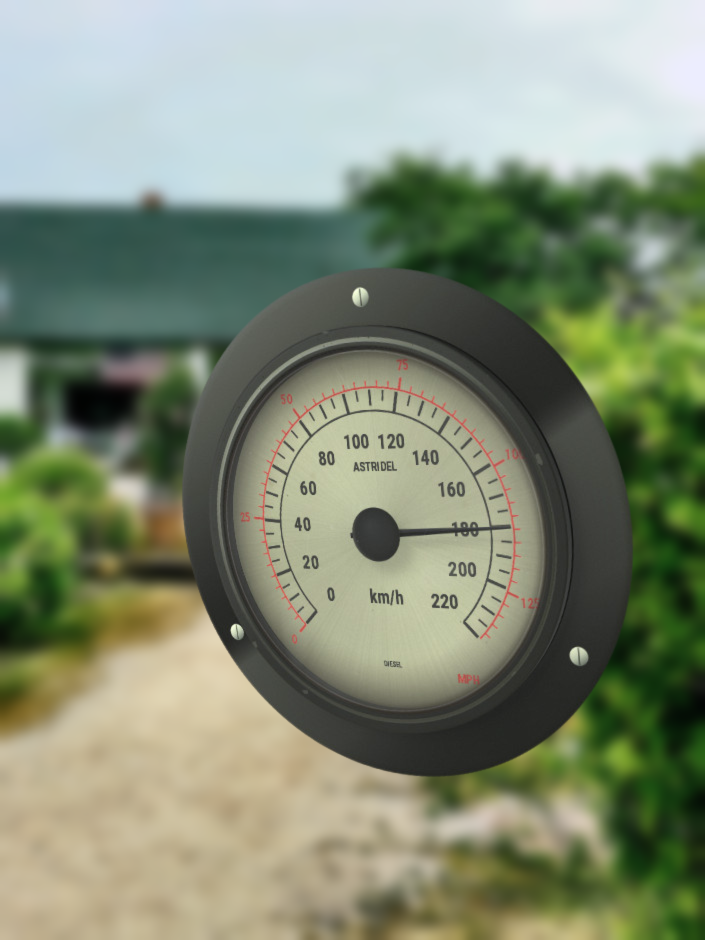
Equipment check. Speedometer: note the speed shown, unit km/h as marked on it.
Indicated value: 180 km/h
